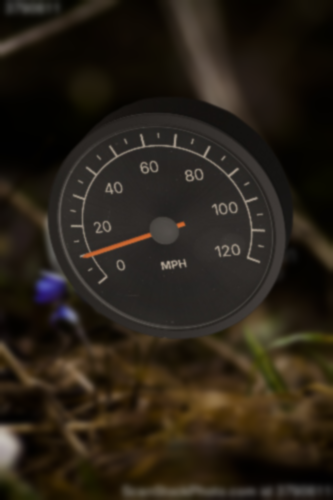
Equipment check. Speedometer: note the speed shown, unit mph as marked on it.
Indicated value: 10 mph
